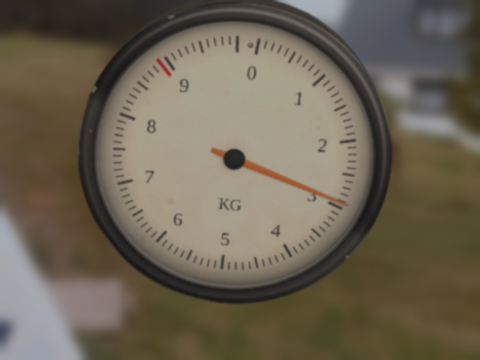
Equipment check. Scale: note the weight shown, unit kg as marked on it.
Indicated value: 2.9 kg
